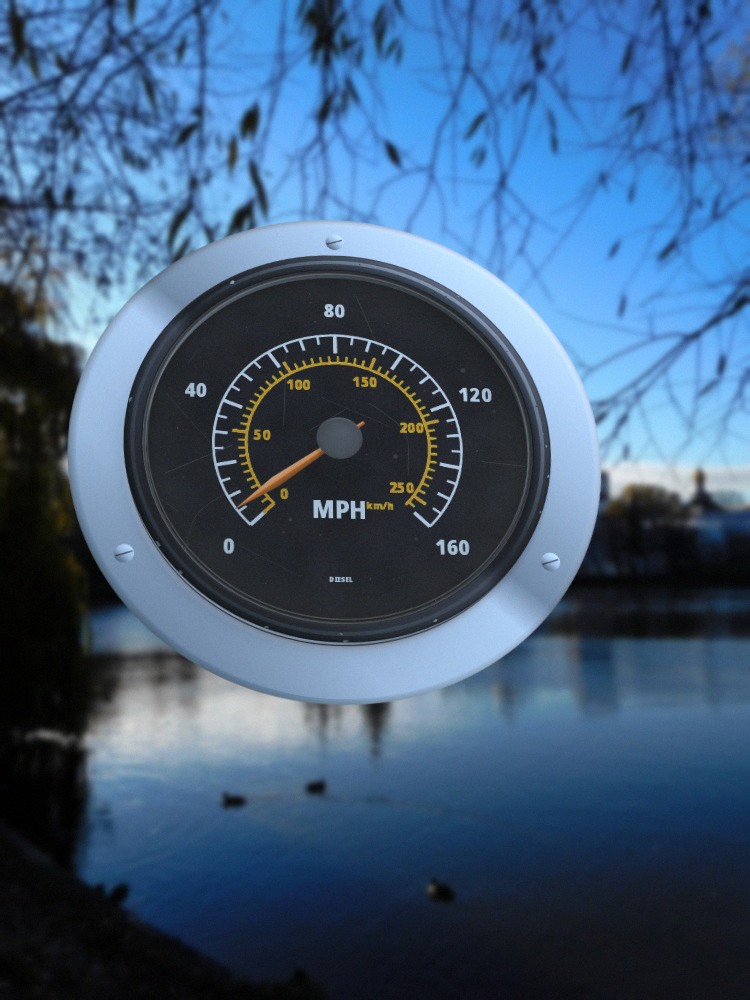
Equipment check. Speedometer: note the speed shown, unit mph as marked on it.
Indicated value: 5 mph
